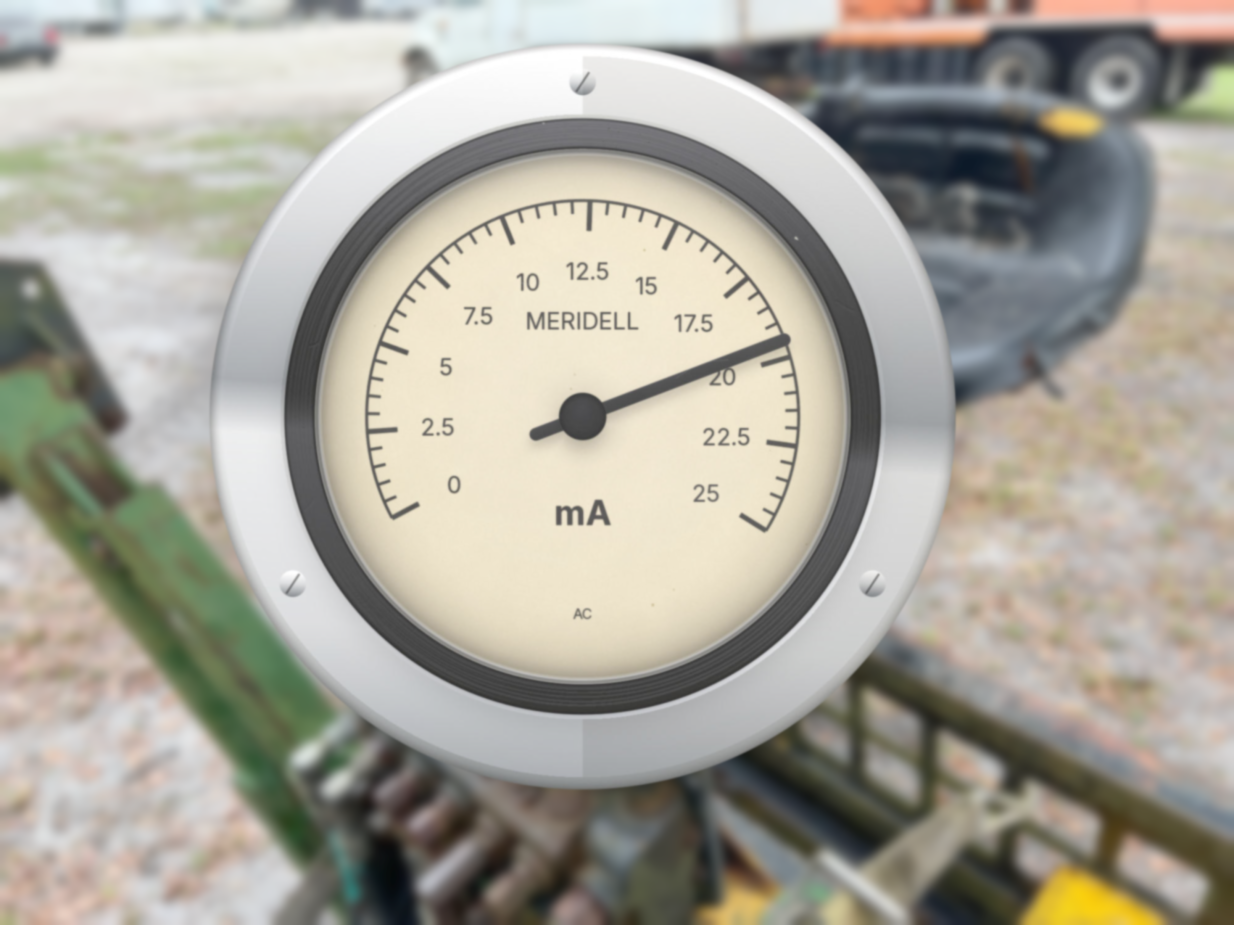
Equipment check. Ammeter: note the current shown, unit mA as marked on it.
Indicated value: 19.5 mA
